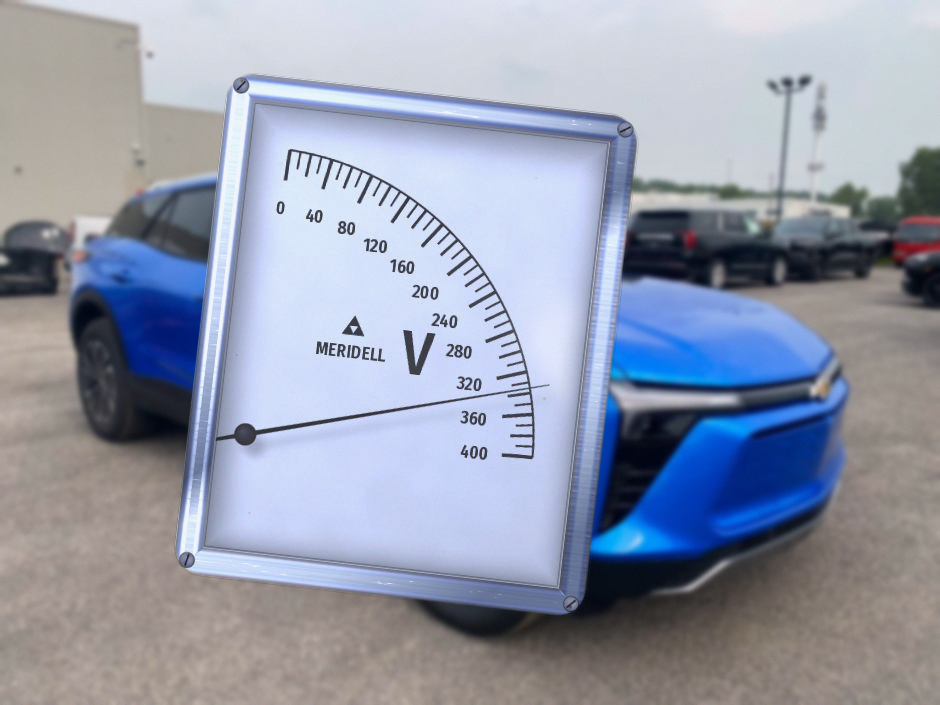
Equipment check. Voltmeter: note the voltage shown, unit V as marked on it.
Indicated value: 335 V
